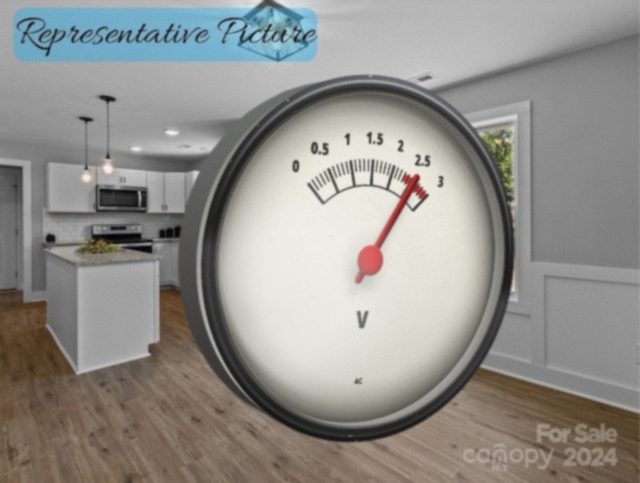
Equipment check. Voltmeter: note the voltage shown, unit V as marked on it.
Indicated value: 2.5 V
